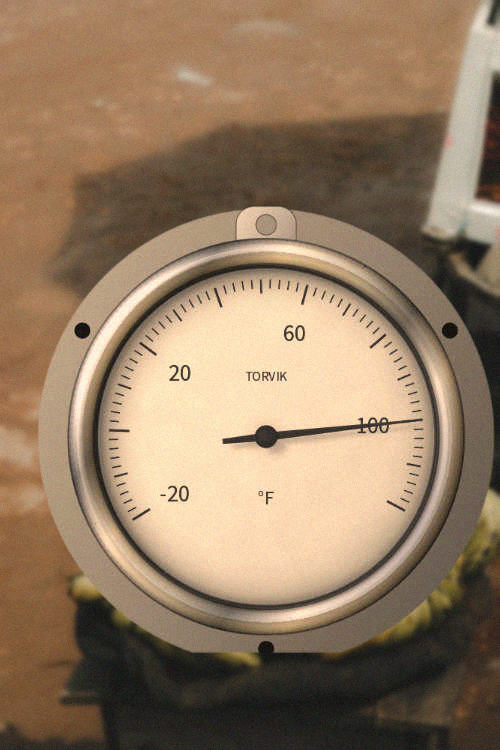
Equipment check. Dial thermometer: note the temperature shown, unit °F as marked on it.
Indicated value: 100 °F
